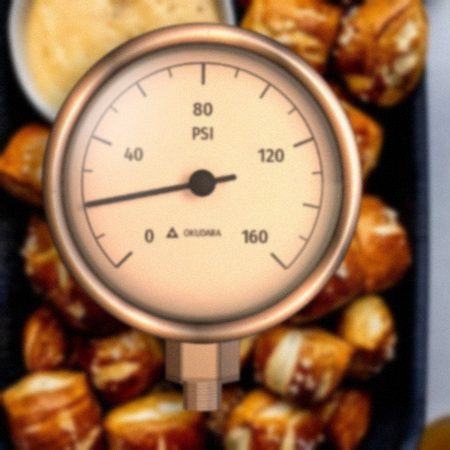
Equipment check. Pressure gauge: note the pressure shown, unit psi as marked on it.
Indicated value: 20 psi
